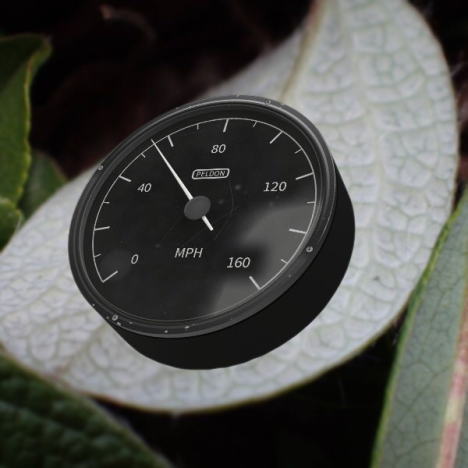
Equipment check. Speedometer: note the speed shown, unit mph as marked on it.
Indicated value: 55 mph
